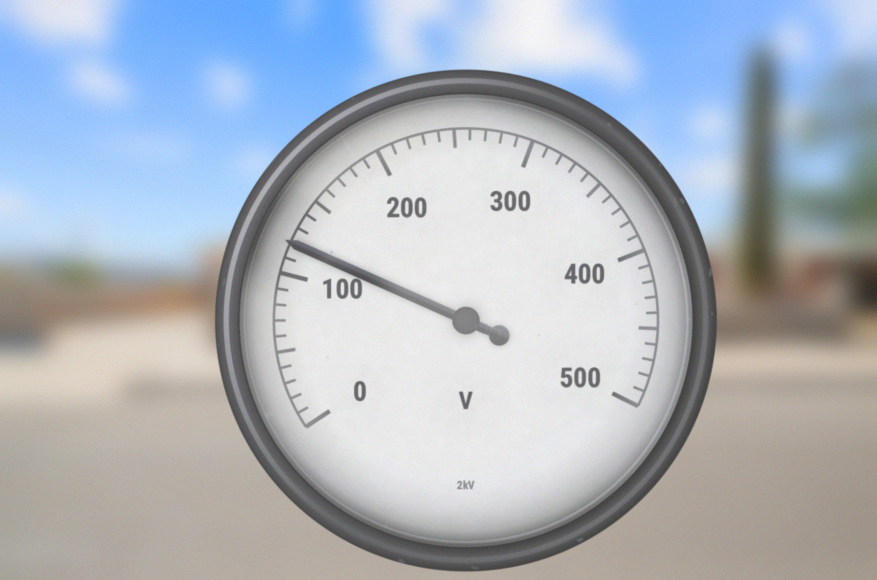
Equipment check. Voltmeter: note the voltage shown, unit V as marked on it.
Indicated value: 120 V
